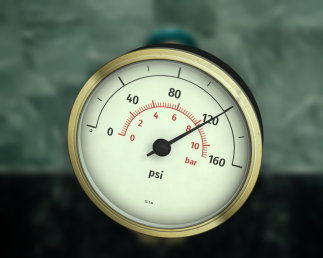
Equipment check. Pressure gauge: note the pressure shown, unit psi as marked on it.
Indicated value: 120 psi
